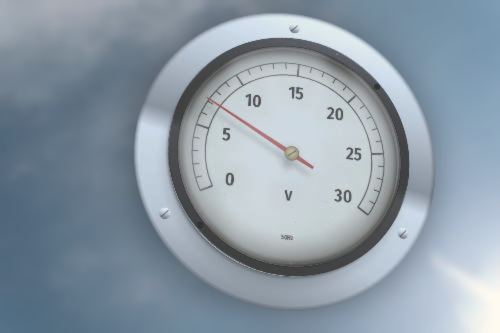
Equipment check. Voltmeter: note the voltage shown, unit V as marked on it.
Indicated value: 7 V
